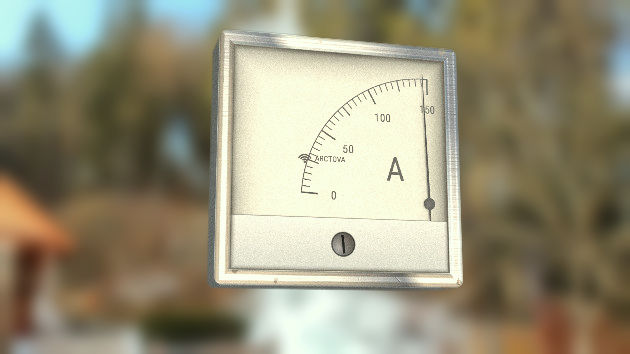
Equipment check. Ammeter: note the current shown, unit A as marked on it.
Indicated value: 145 A
